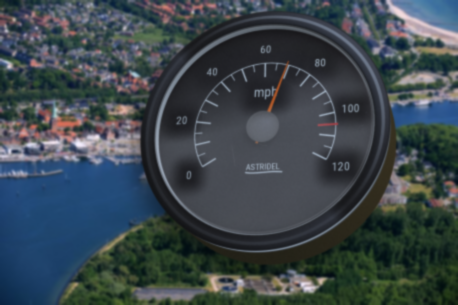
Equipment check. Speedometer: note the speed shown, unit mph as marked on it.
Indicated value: 70 mph
